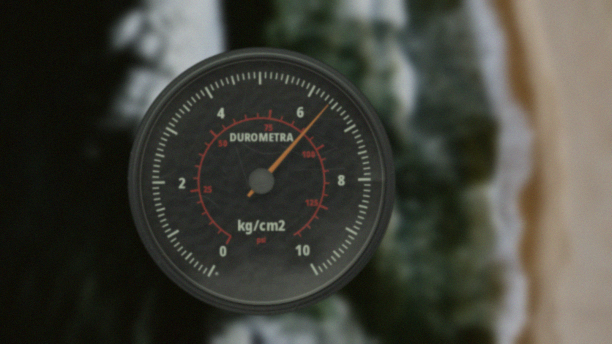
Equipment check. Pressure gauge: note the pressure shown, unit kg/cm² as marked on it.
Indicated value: 6.4 kg/cm²
